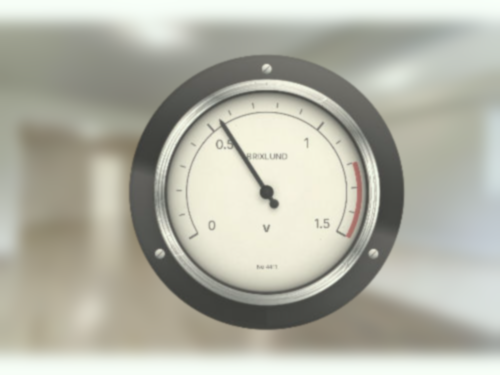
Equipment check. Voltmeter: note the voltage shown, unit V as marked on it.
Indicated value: 0.55 V
